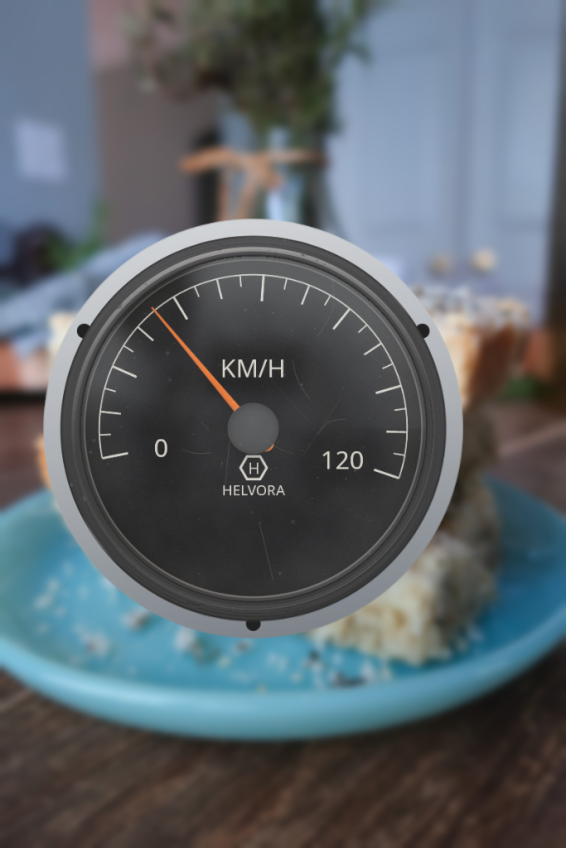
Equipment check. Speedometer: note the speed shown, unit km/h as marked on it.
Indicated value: 35 km/h
